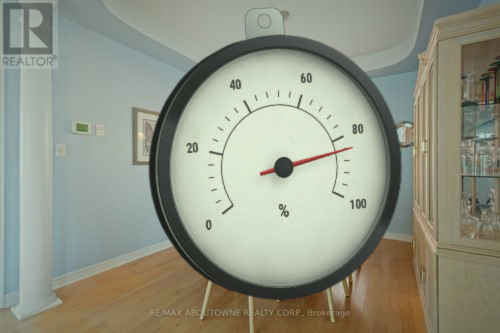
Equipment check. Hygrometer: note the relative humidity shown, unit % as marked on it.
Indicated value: 84 %
